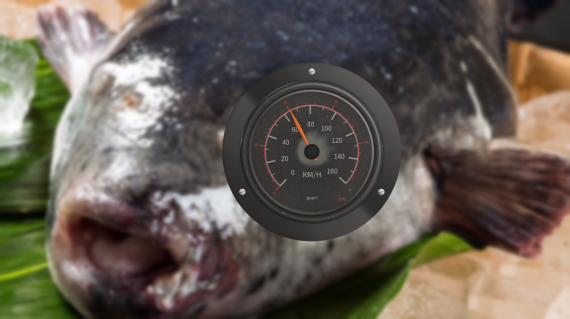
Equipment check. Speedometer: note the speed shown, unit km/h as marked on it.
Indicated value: 65 km/h
